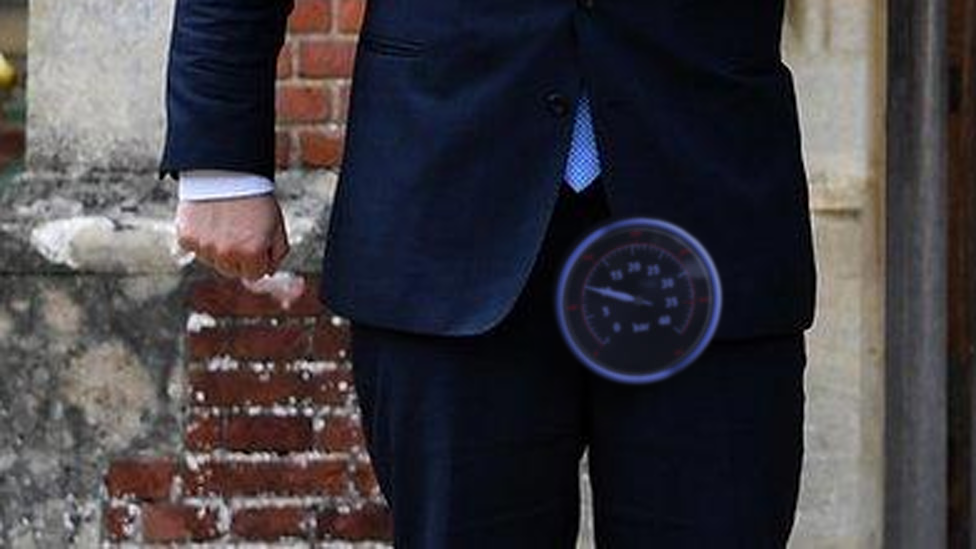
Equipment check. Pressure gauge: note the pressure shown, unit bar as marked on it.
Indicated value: 10 bar
